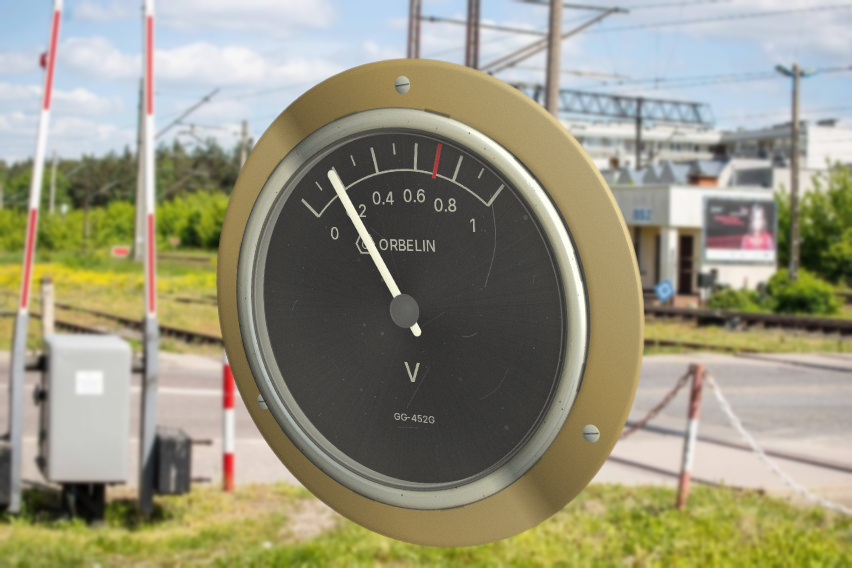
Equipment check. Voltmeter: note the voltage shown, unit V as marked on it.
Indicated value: 0.2 V
